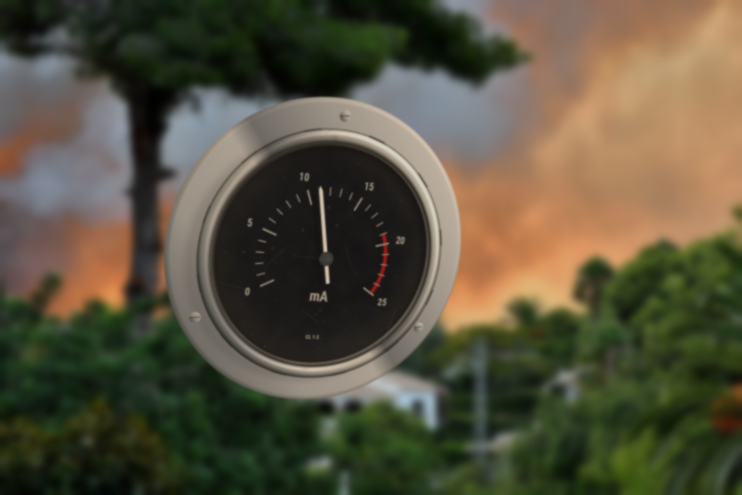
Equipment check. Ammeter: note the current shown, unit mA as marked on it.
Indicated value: 11 mA
